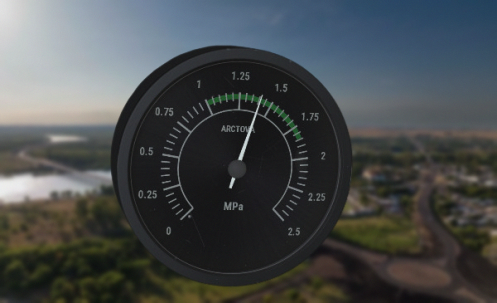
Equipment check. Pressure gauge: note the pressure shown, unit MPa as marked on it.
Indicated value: 1.4 MPa
